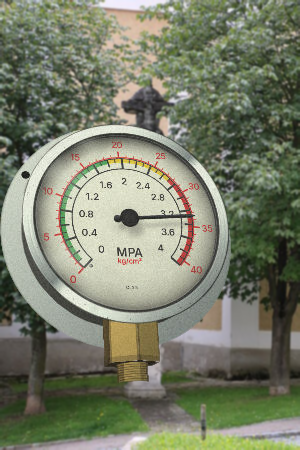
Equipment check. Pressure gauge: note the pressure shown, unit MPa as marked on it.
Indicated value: 3.3 MPa
